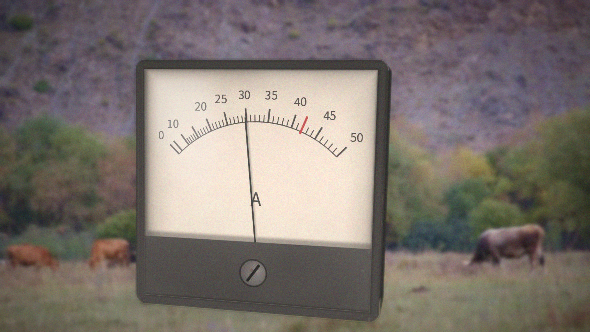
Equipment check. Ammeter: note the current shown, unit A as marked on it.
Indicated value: 30 A
